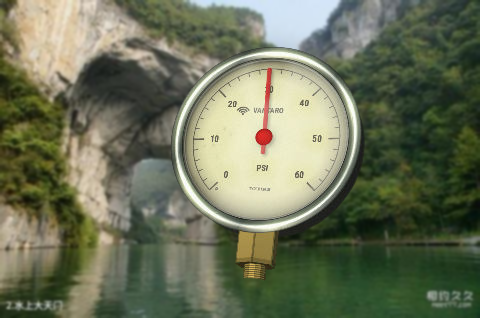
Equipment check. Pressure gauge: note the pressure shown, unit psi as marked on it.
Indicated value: 30 psi
